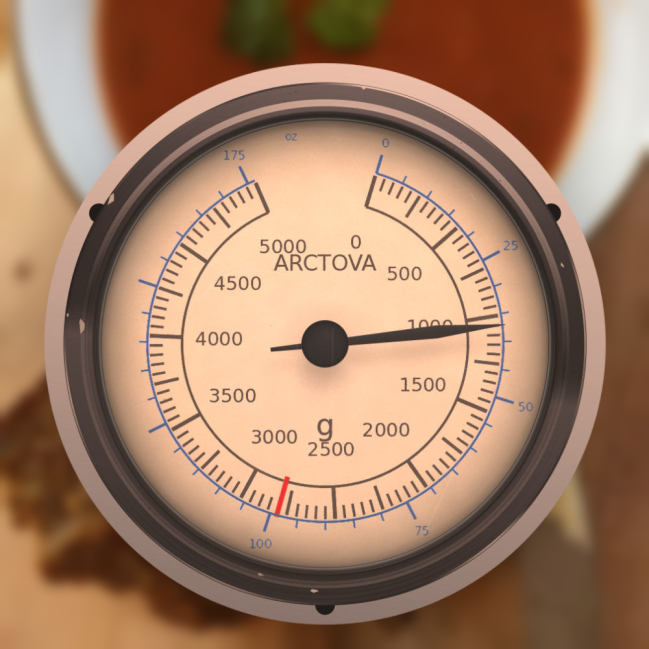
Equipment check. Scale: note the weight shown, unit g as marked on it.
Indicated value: 1050 g
